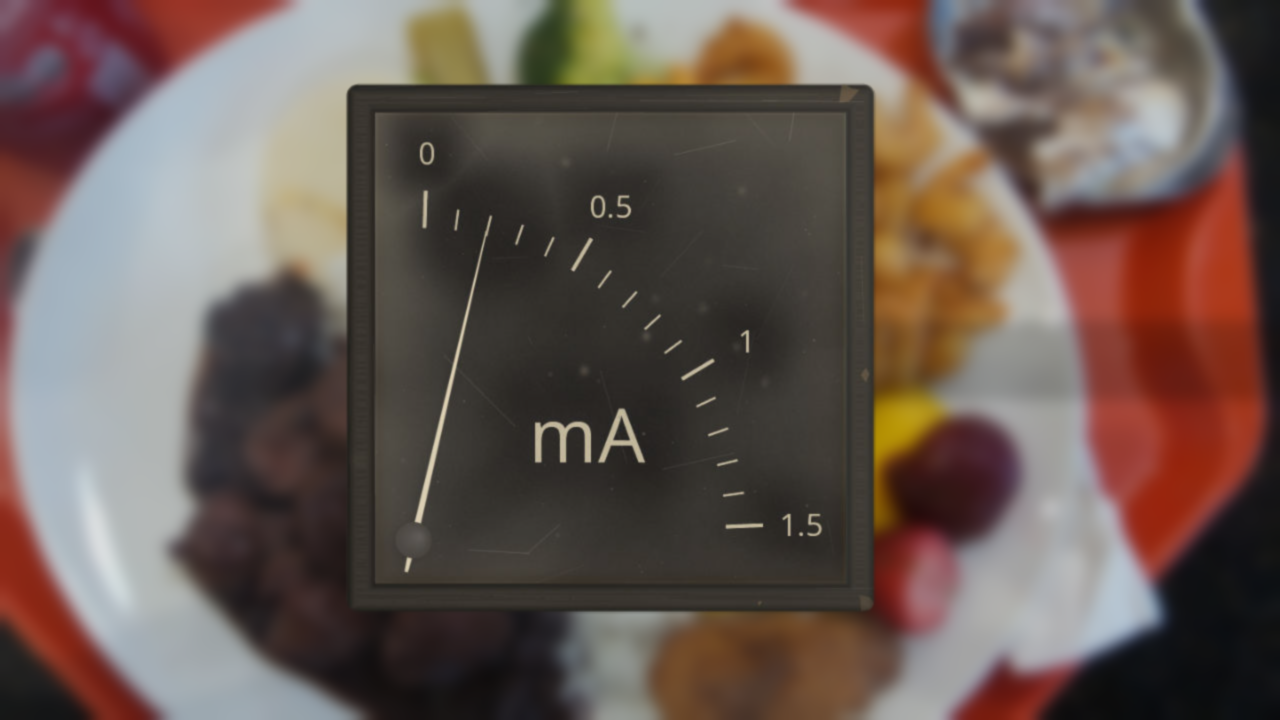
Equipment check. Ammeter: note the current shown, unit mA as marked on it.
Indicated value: 0.2 mA
